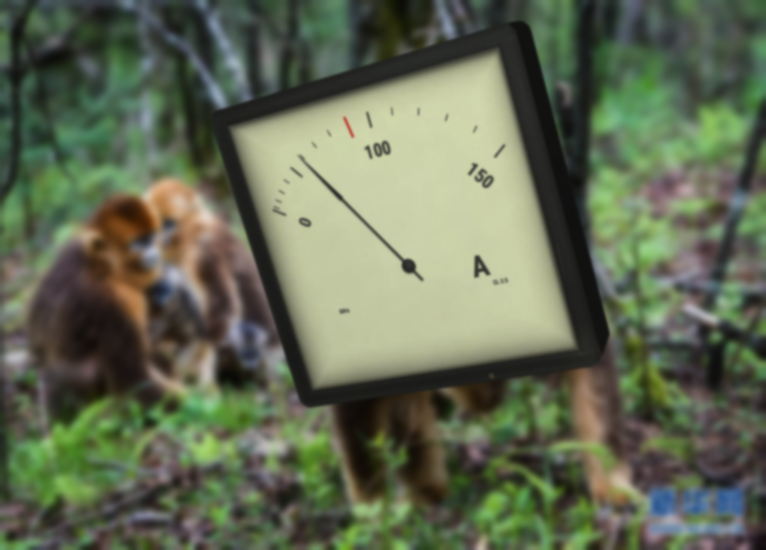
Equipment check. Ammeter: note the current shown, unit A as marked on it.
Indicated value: 60 A
